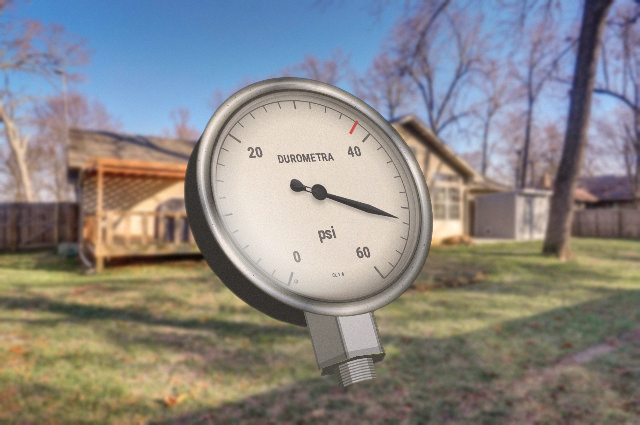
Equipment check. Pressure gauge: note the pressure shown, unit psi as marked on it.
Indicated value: 52 psi
